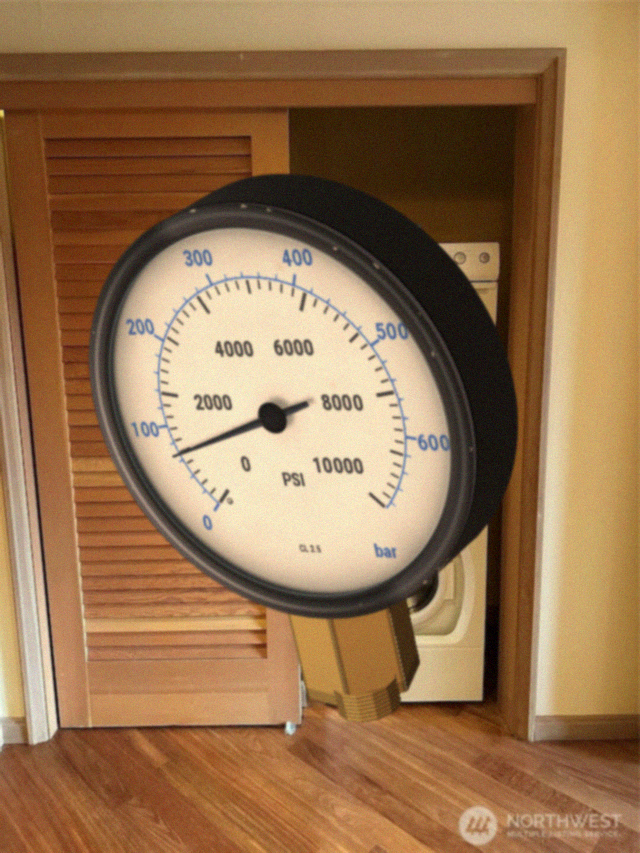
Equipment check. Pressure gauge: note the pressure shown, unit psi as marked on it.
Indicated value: 1000 psi
